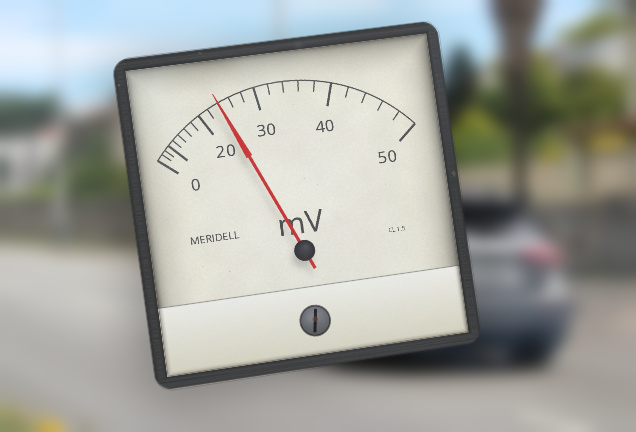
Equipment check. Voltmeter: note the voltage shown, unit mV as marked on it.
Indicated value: 24 mV
